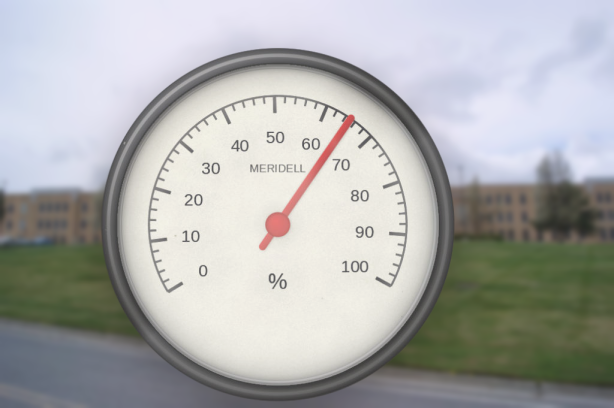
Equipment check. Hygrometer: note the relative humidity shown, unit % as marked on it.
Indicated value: 65 %
